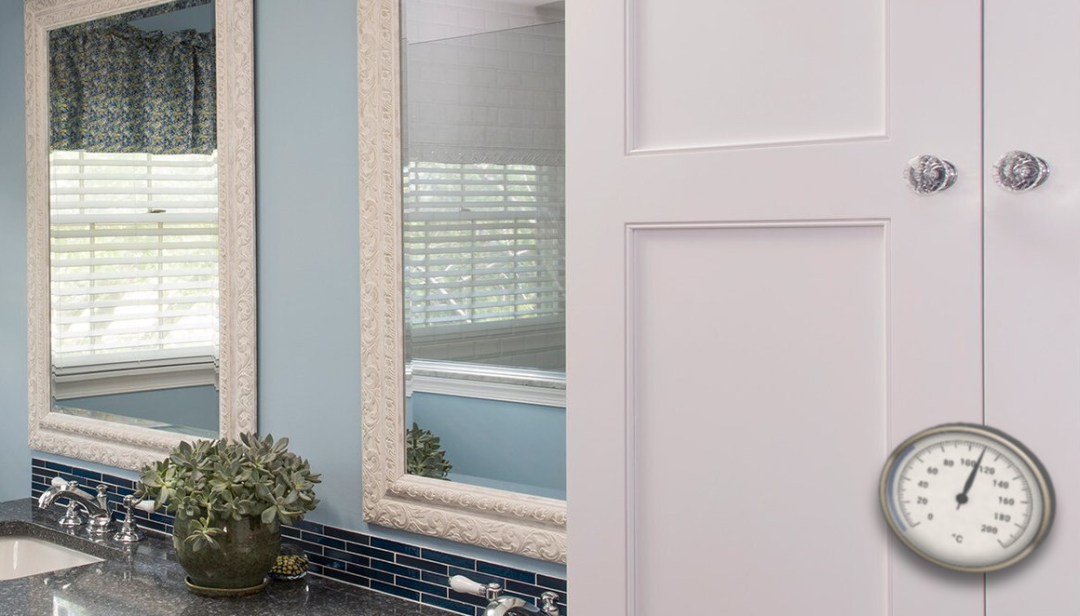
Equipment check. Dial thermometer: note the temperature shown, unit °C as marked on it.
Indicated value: 110 °C
